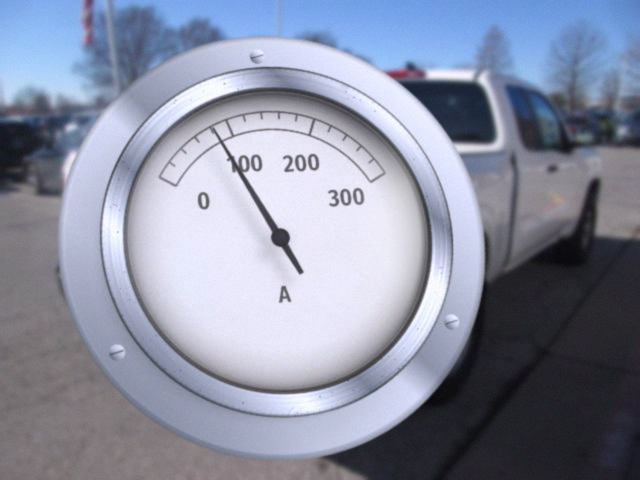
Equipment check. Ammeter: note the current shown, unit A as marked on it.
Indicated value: 80 A
